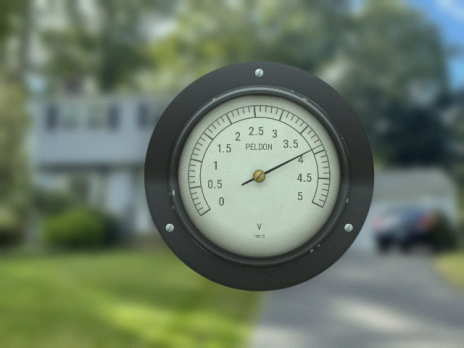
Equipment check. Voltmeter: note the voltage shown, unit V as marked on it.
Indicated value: 3.9 V
